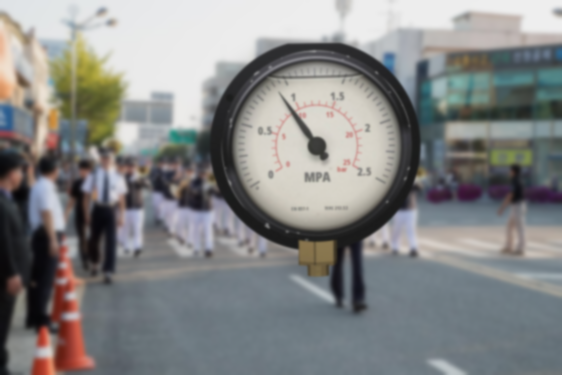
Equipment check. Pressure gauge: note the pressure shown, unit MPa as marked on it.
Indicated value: 0.9 MPa
